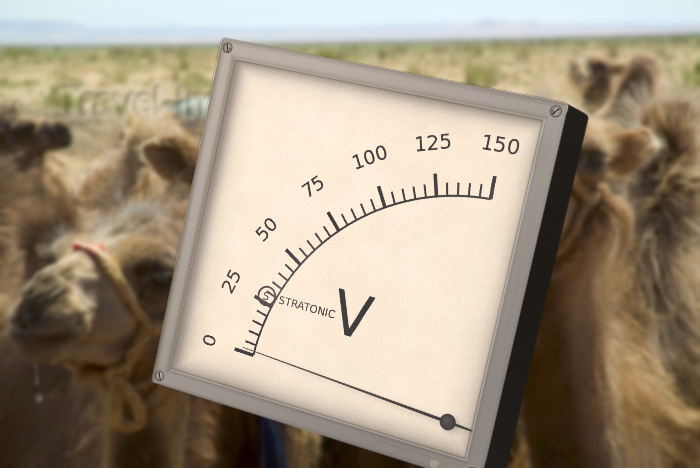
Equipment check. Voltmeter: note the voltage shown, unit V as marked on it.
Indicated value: 2.5 V
